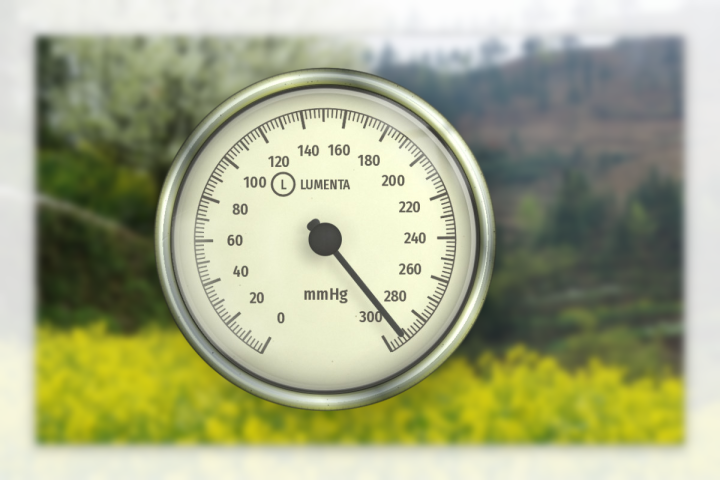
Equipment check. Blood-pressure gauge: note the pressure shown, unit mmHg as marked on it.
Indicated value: 292 mmHg
